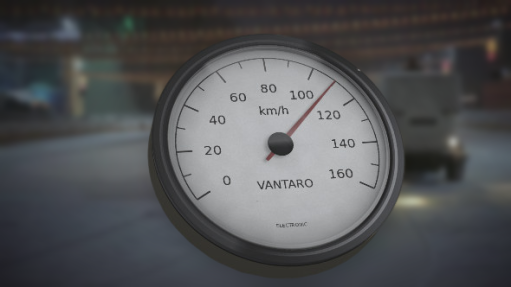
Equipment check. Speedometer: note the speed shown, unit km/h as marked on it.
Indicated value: 110 km/h
